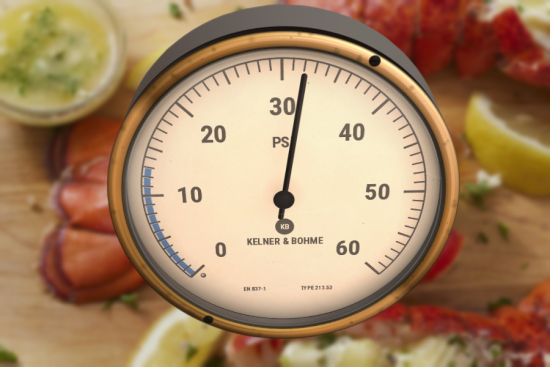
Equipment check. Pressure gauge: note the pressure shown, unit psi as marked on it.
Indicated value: 32 psi
